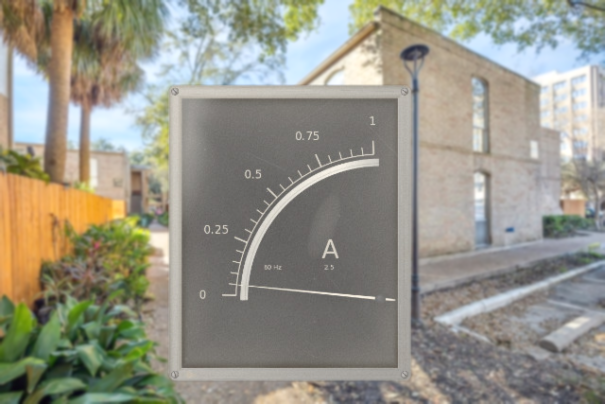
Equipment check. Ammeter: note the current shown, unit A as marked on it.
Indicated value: 0.05 A
